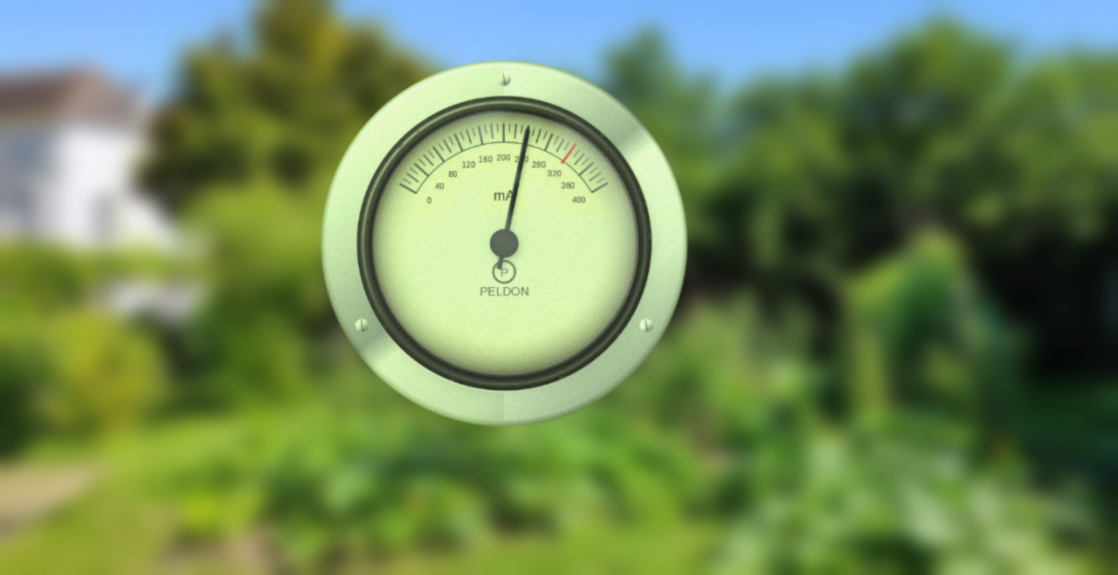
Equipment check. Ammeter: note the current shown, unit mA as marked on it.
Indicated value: 240 mA
